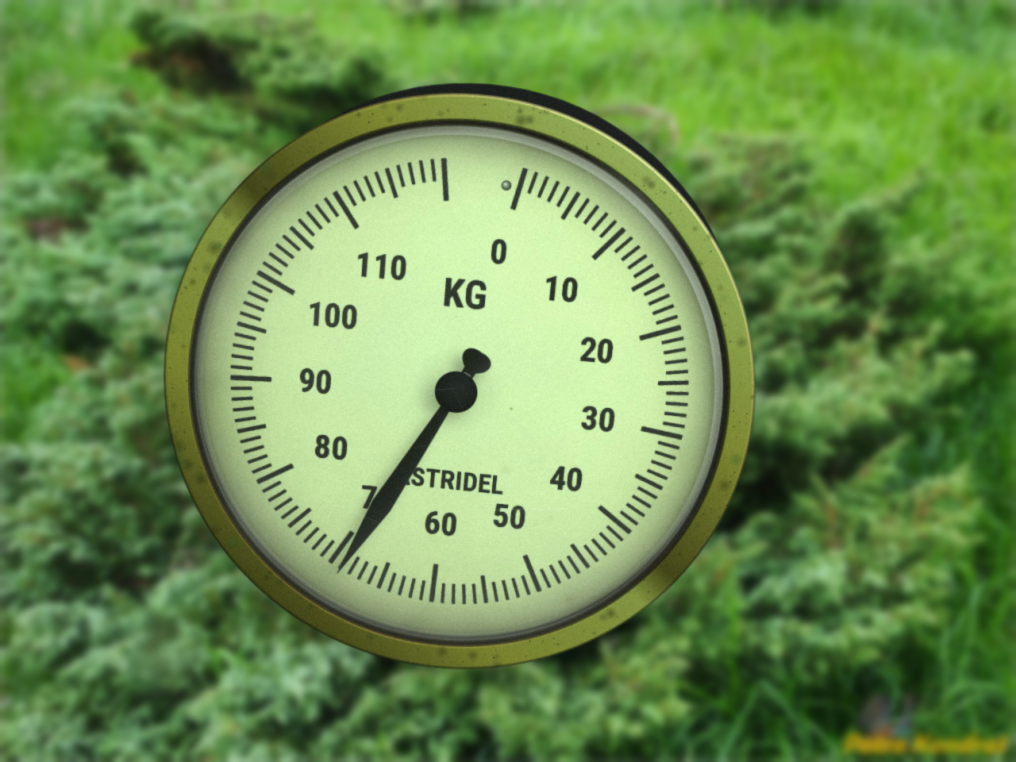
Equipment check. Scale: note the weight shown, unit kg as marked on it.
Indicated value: 69 kg
